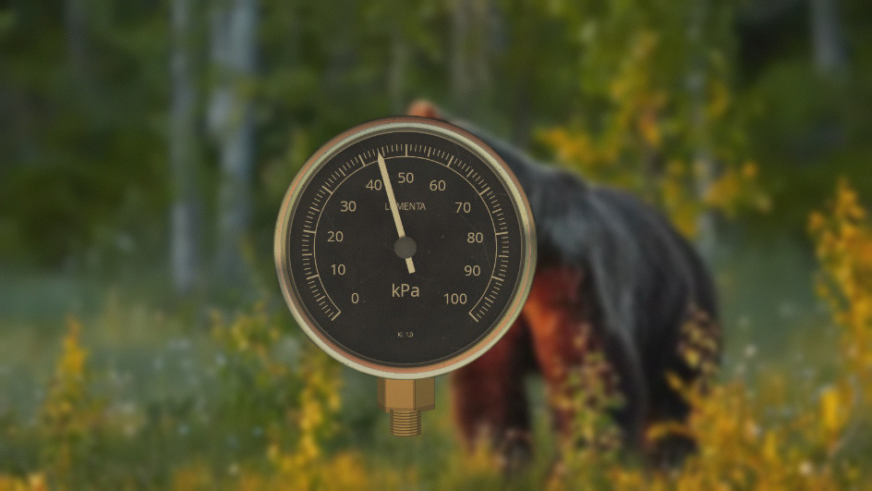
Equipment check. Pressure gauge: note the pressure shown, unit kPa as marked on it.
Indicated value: 44 kPa
